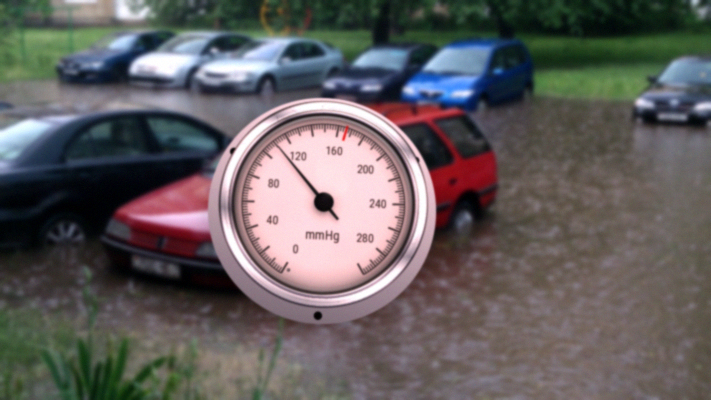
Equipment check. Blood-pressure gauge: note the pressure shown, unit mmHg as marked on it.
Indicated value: 110 mmHg
